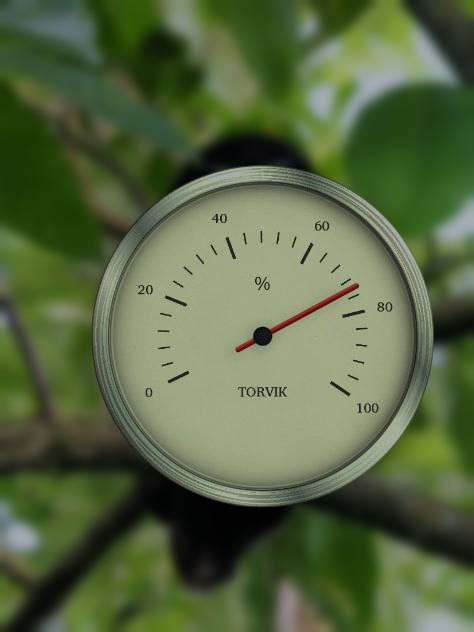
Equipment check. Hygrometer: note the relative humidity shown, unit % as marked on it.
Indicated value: 74 %
